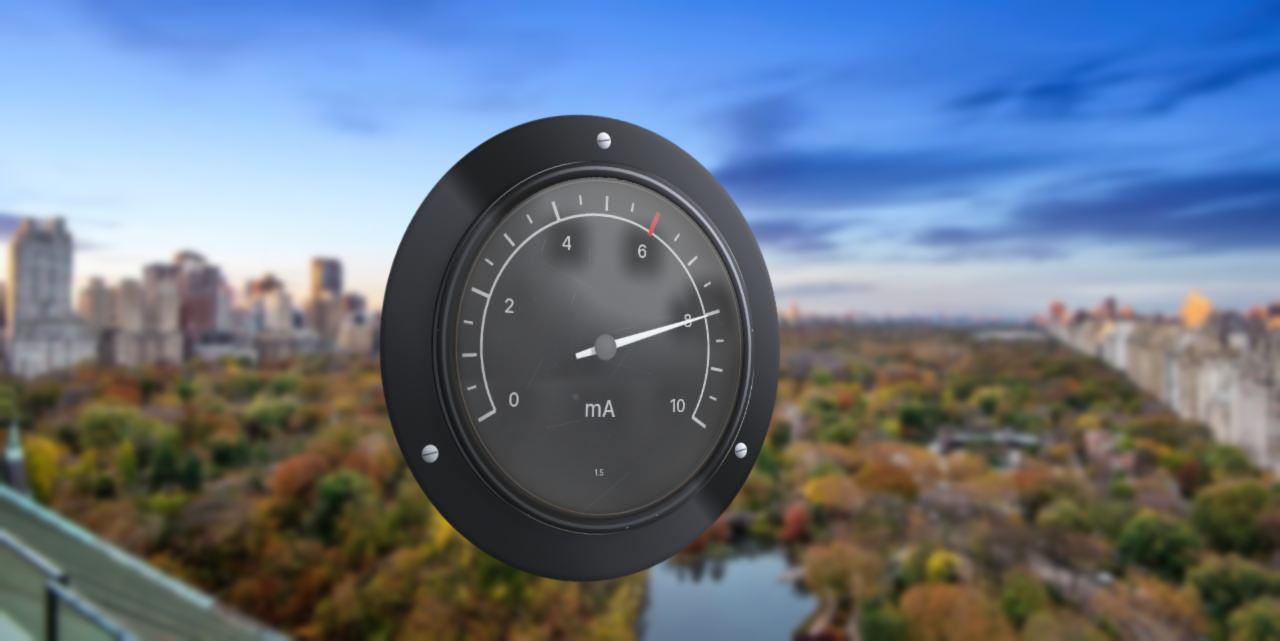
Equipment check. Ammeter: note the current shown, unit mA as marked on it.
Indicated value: 8 mA
